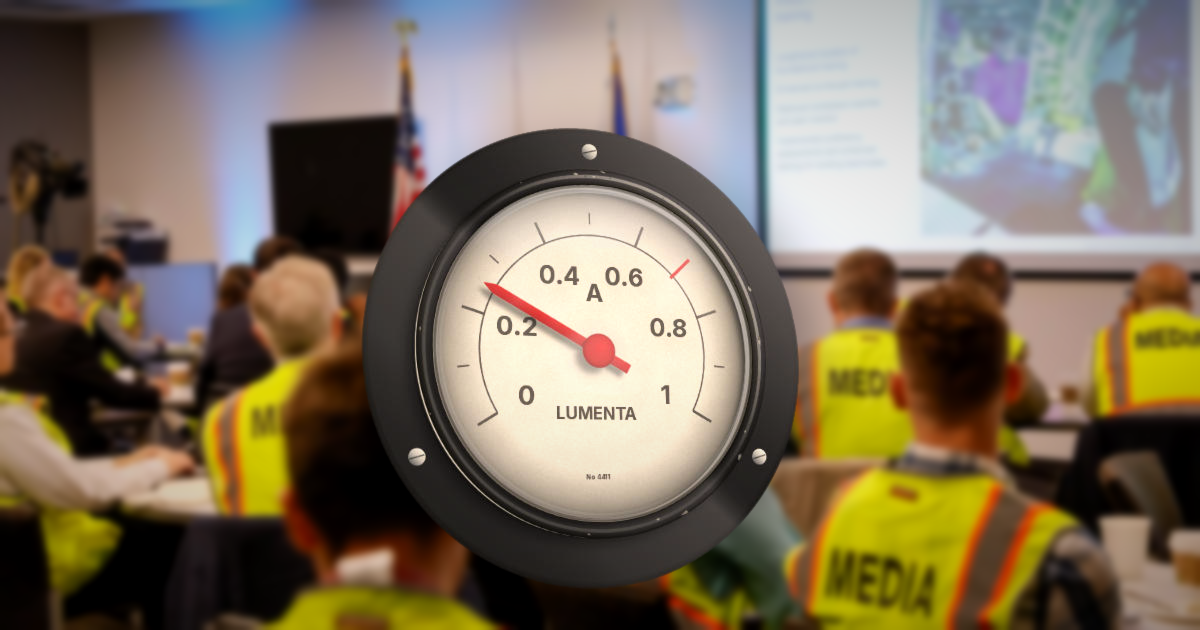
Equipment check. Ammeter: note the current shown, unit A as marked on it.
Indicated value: 0.25 A
